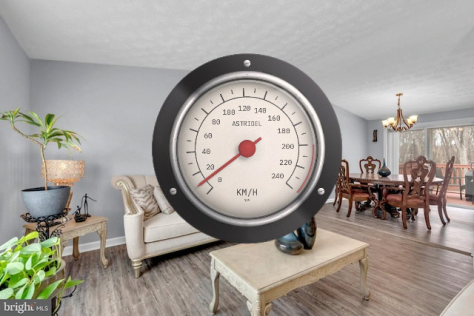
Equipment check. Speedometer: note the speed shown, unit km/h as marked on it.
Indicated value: 10 km/h
